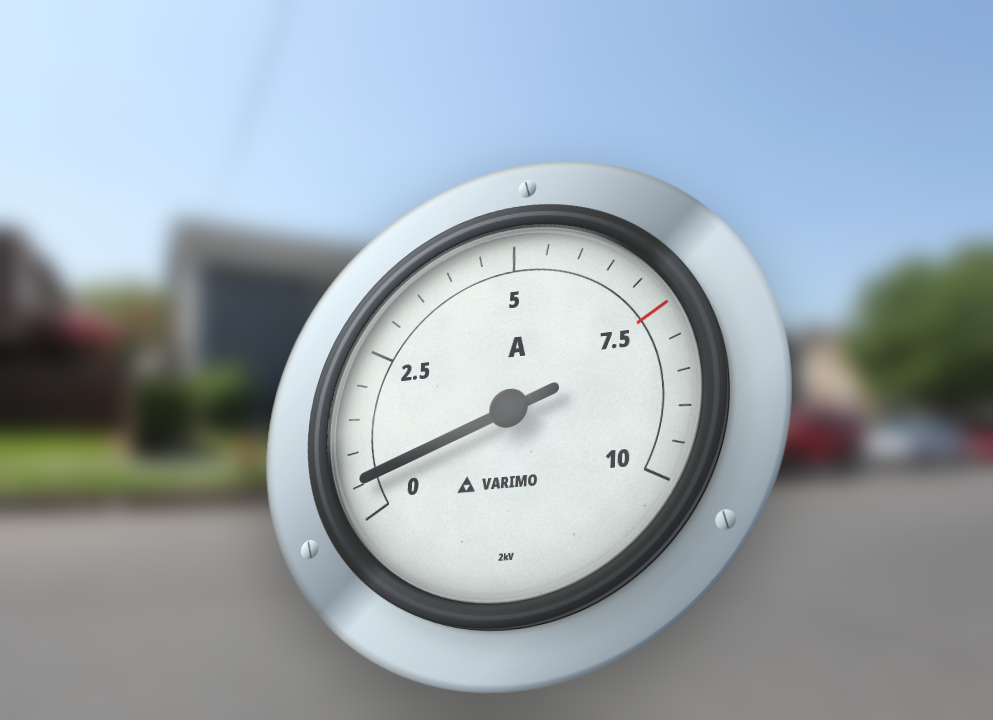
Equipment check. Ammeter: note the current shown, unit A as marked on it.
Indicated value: 0.5 A
